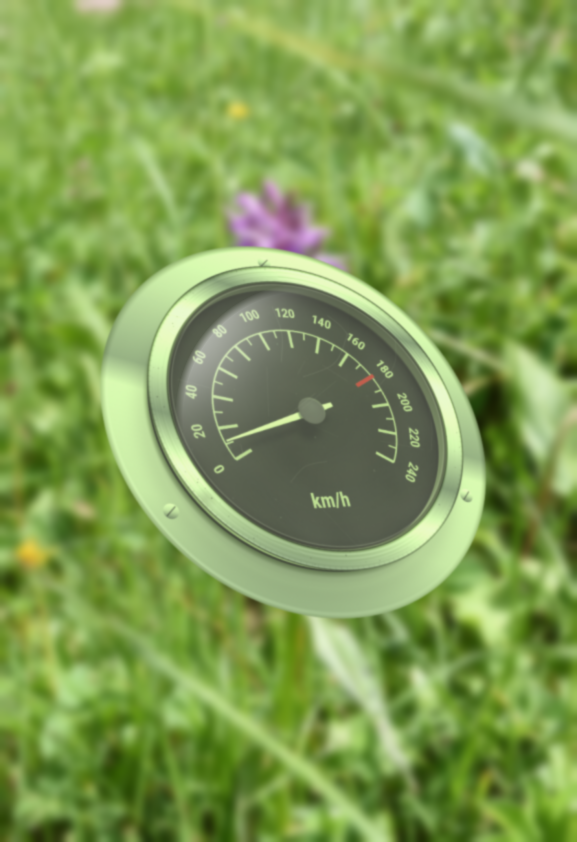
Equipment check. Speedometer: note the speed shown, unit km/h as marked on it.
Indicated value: 10 km/h
